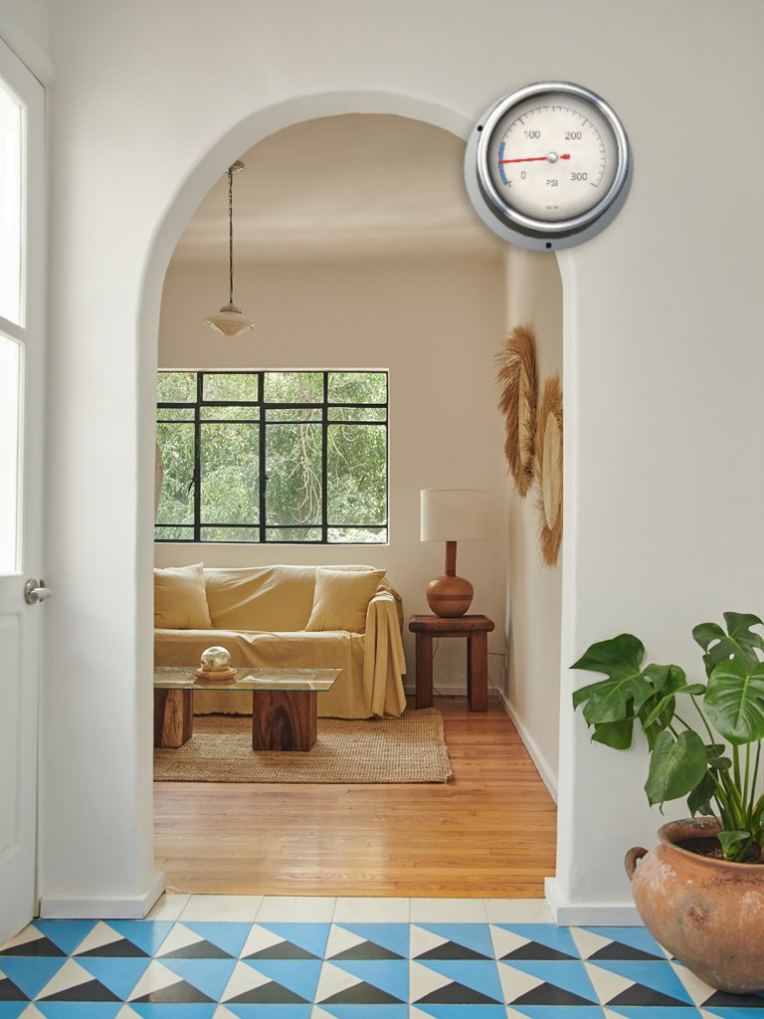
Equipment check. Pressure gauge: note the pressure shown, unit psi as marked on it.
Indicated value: 30 psi
